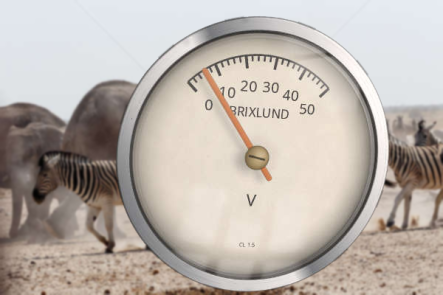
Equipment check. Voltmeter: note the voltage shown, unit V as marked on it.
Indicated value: 6 V
